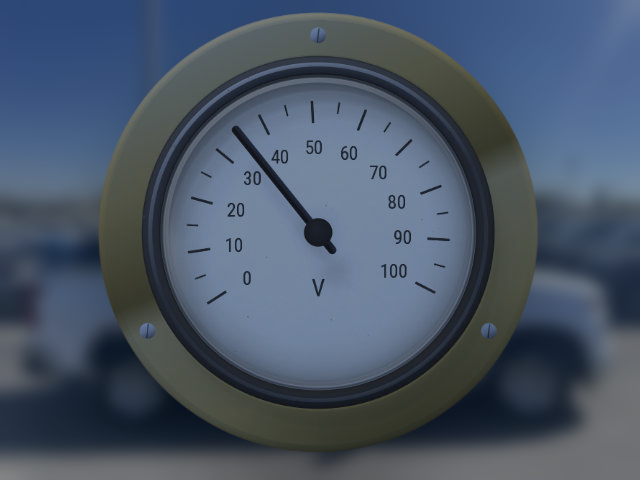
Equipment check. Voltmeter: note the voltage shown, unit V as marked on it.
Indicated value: 35 V
